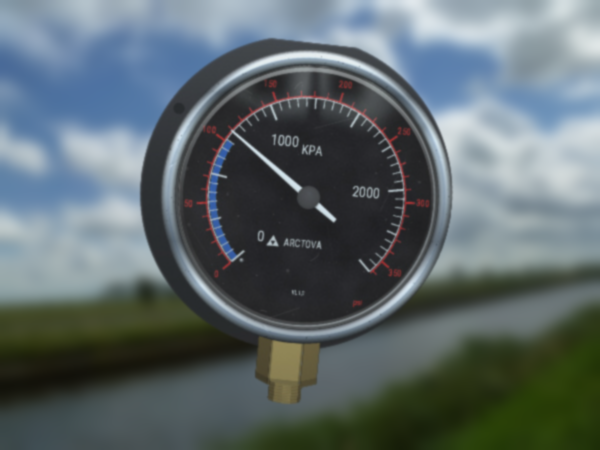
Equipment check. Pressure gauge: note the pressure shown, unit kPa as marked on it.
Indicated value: 750 kPa
